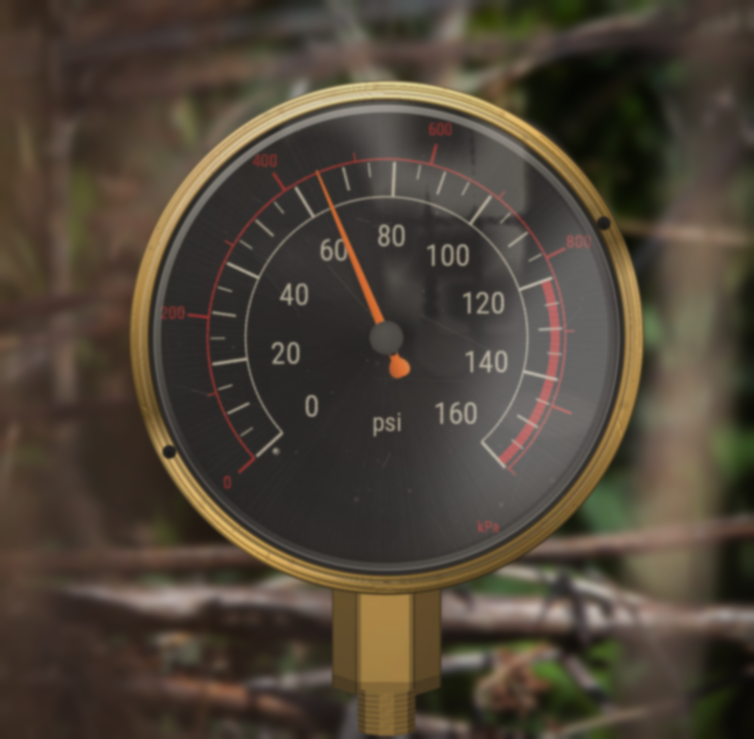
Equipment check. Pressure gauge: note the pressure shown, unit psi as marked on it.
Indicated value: 65 psi
